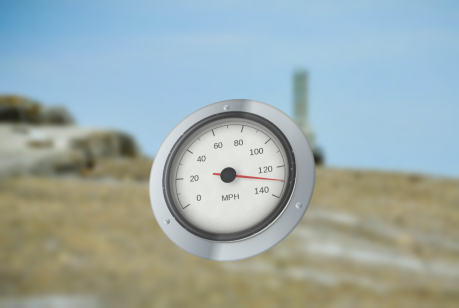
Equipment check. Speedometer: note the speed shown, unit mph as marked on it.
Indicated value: 130 mph
